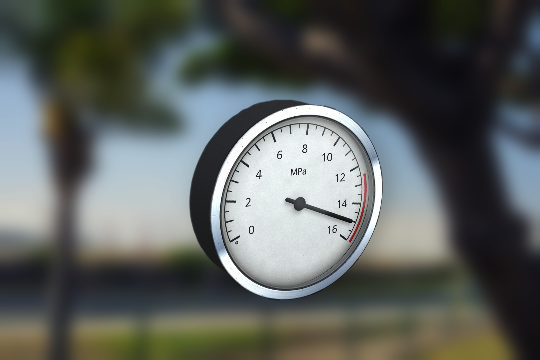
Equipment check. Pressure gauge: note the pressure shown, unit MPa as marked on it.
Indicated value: 15 MPa
